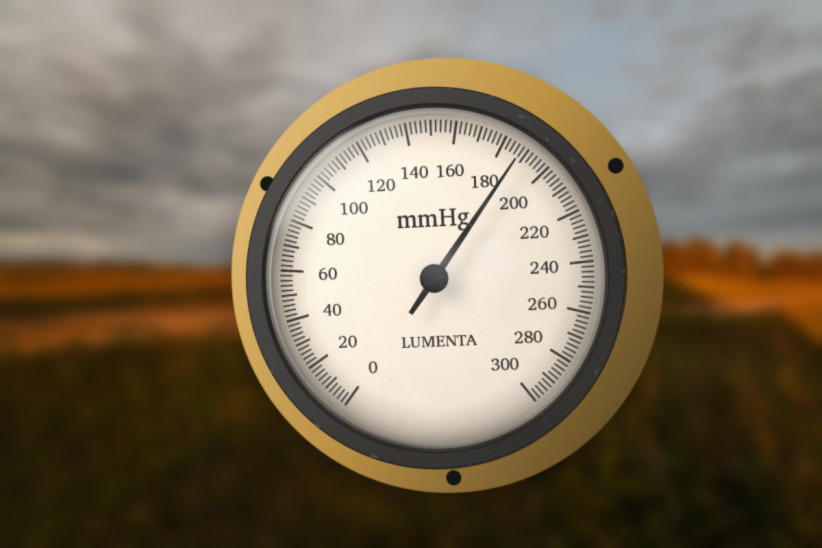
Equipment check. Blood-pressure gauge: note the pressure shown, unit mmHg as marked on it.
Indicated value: 188 mmHg
